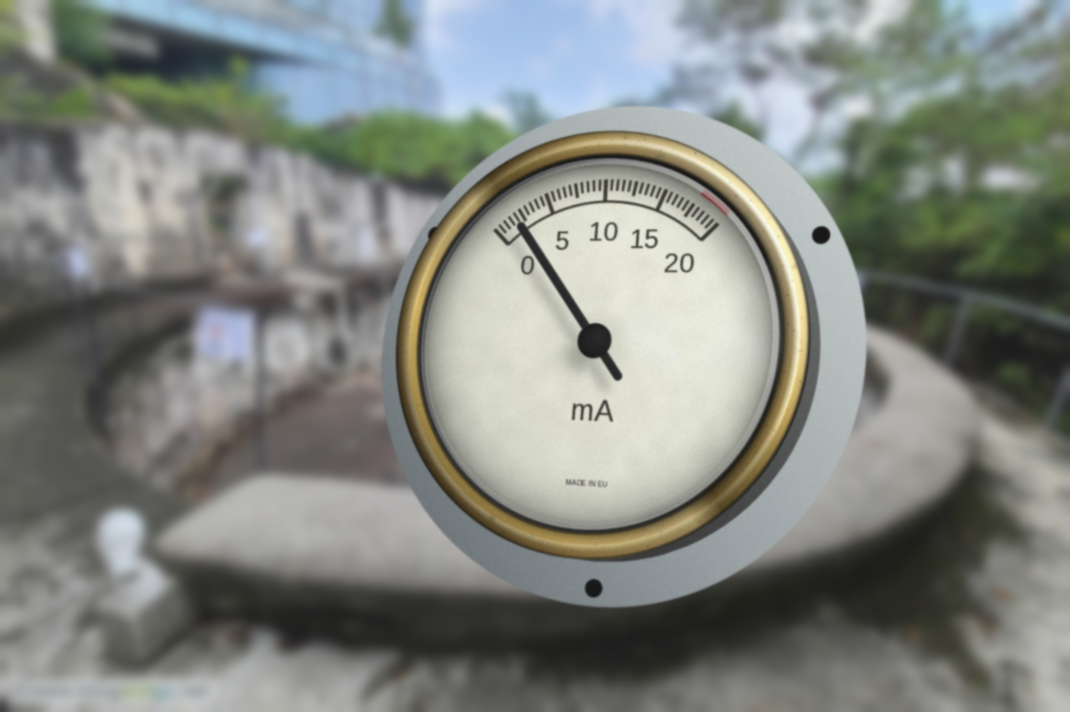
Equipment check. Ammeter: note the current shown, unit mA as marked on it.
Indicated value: 2 mA
